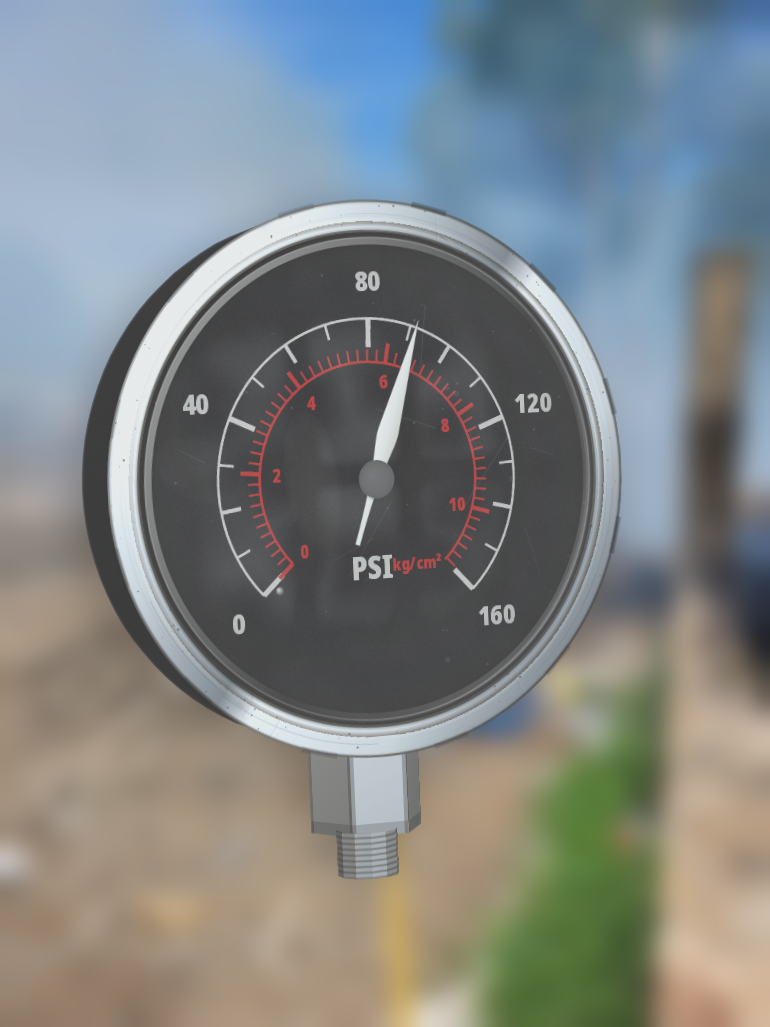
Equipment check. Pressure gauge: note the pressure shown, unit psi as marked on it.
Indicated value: 90 psi
